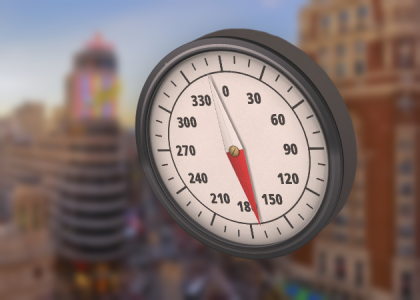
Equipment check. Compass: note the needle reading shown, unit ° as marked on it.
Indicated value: 170 °
